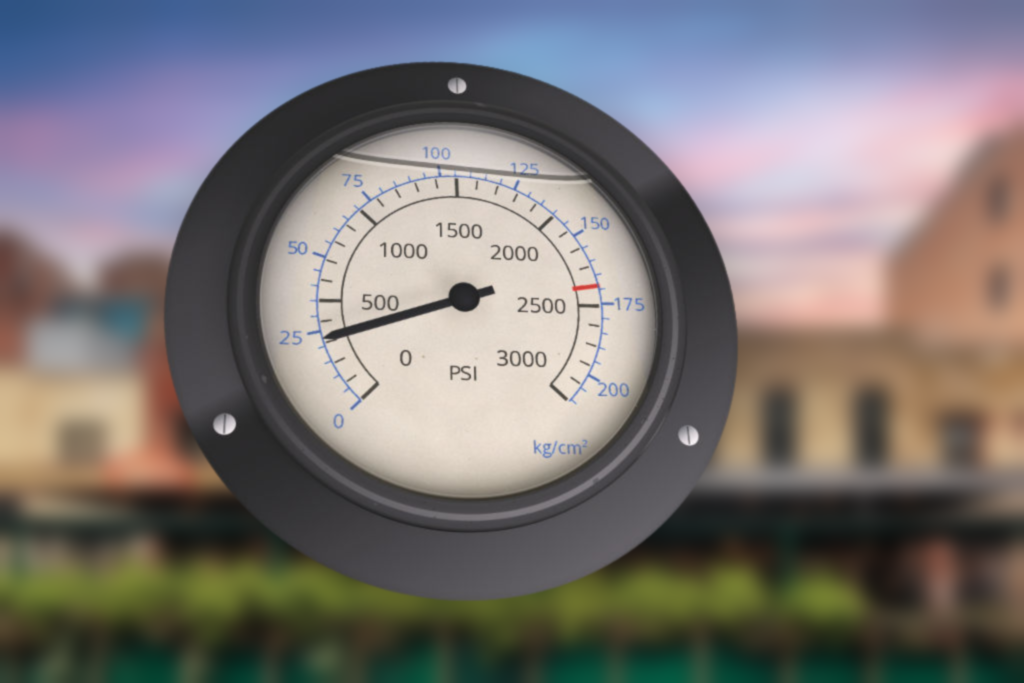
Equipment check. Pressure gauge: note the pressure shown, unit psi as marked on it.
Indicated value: 300 psi
